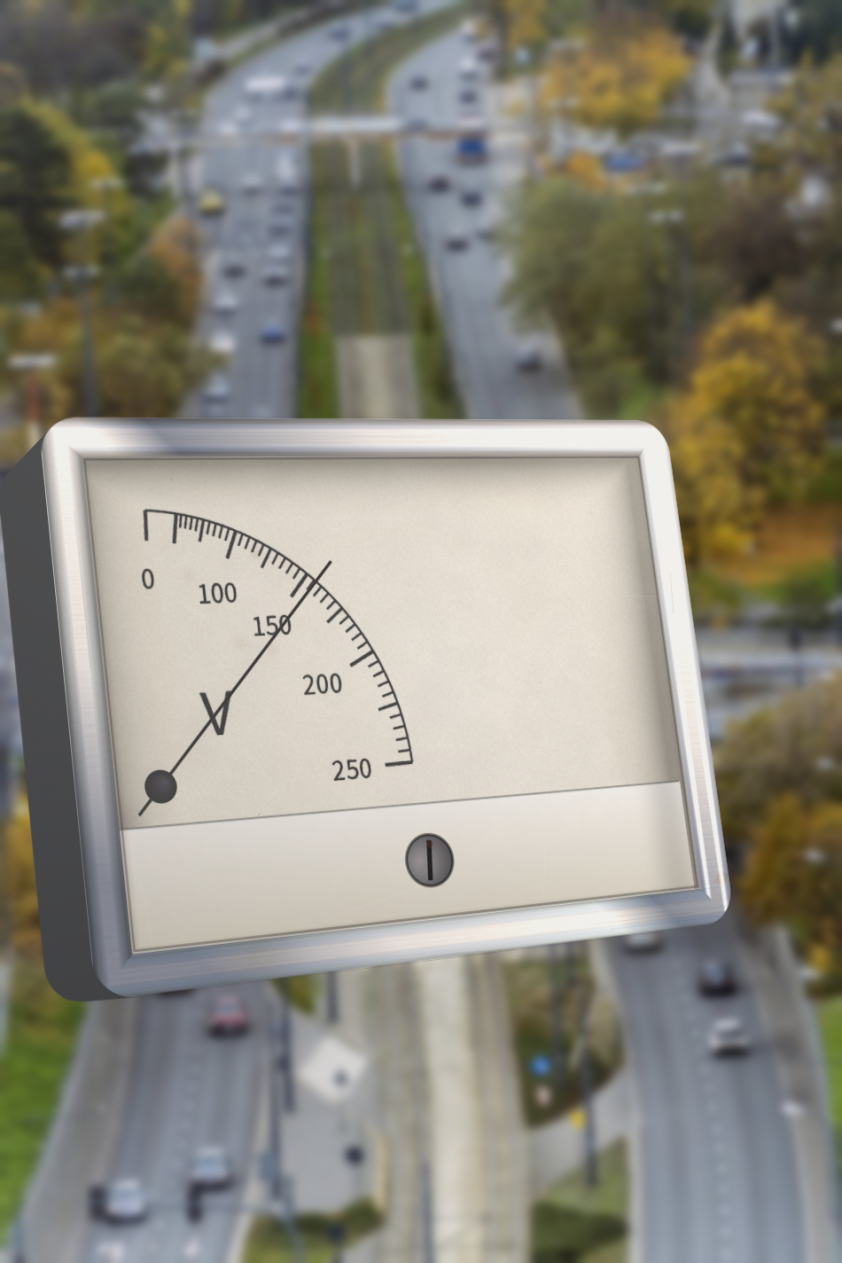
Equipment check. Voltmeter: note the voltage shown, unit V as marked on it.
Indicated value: 155 V
